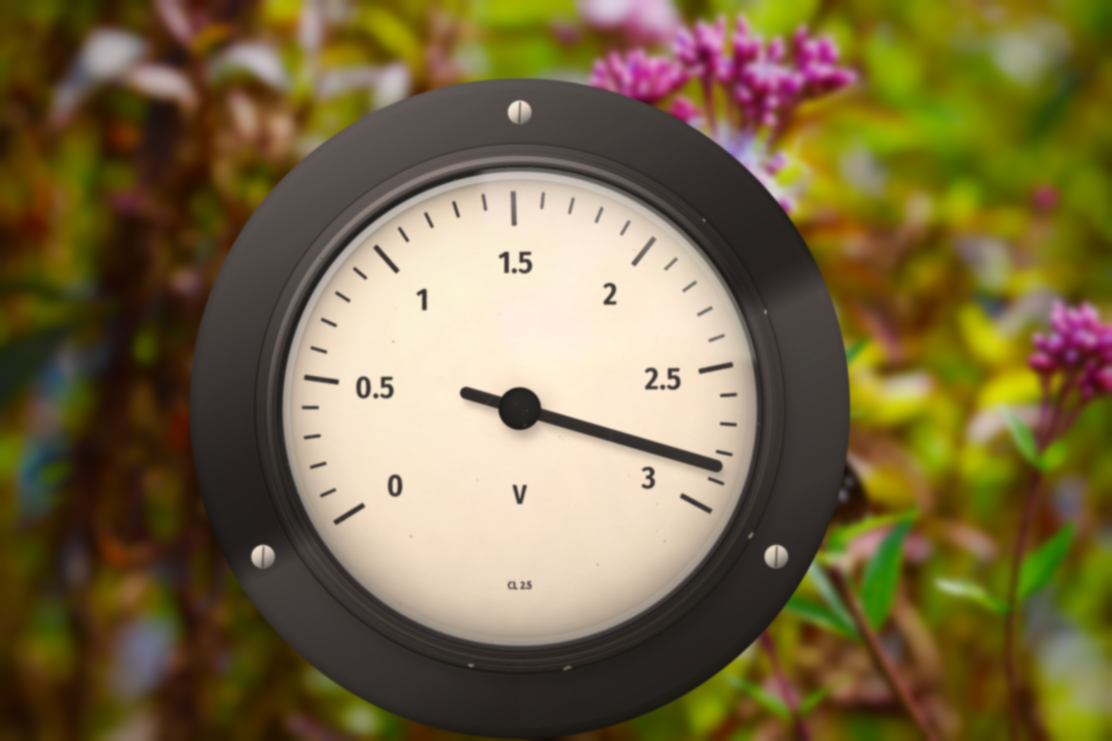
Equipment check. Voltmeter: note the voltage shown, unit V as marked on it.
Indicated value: 2.85 V
